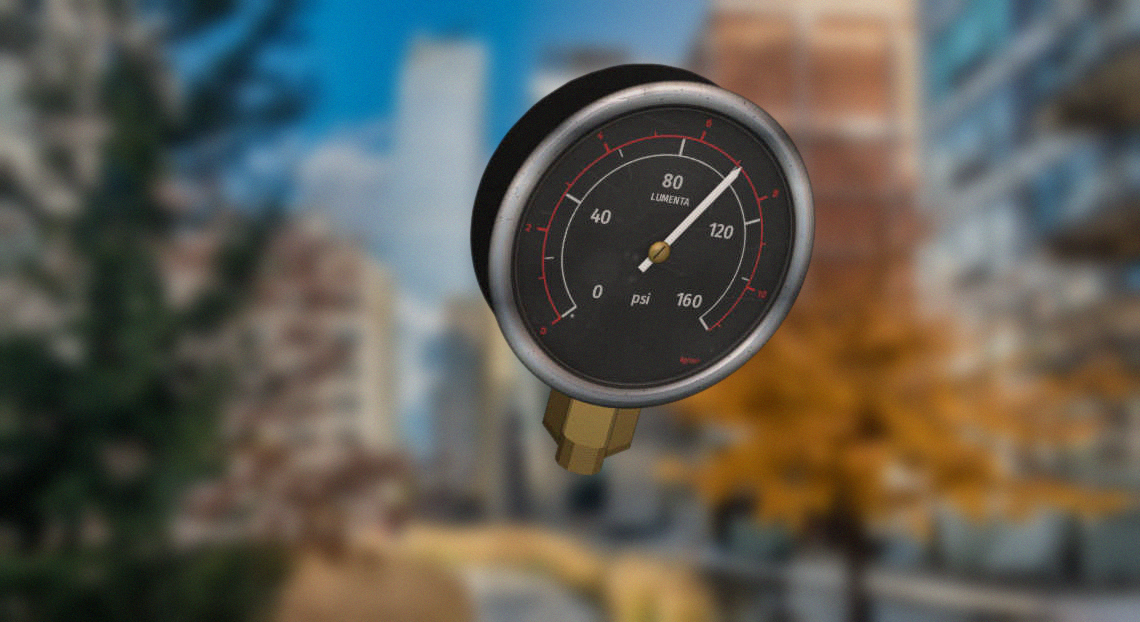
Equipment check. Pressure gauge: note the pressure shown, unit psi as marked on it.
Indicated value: 100 psi
